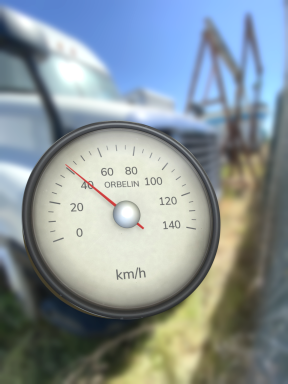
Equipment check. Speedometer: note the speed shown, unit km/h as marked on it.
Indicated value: 40 km/h
